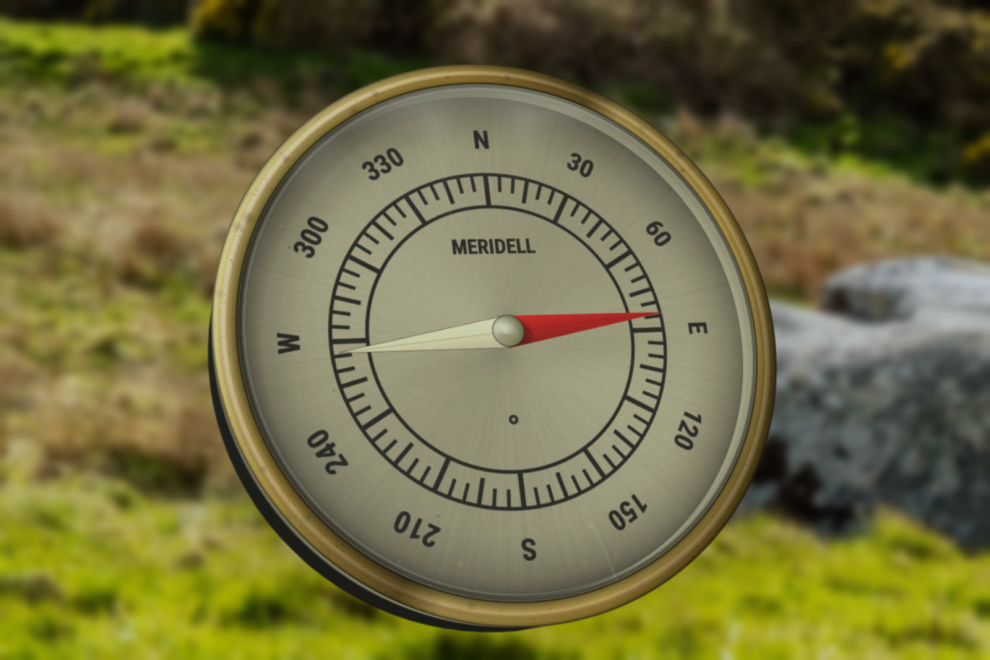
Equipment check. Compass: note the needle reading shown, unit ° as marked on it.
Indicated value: 85 °
